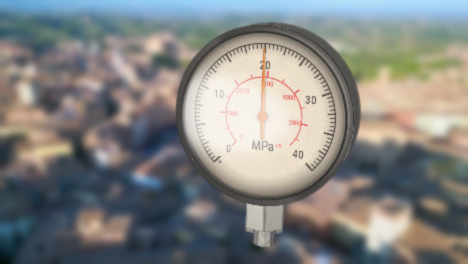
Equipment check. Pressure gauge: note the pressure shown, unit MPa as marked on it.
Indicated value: 20 MPa
